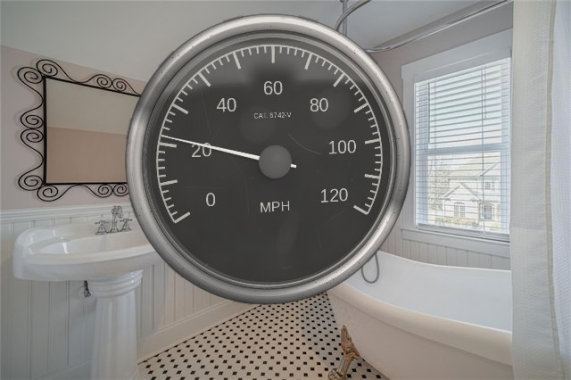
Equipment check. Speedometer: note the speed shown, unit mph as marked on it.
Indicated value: 22 mph
